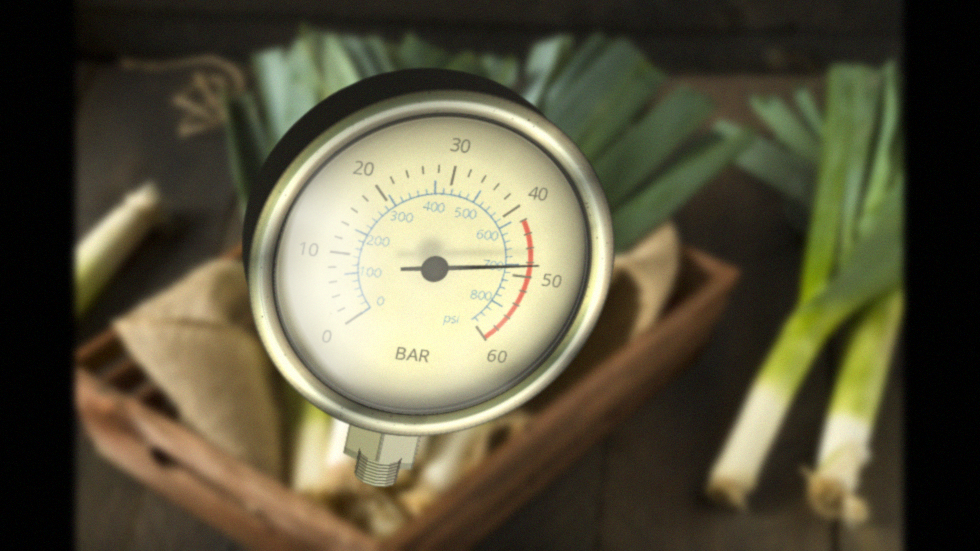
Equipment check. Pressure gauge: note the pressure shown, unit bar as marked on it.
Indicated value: 48 bar
